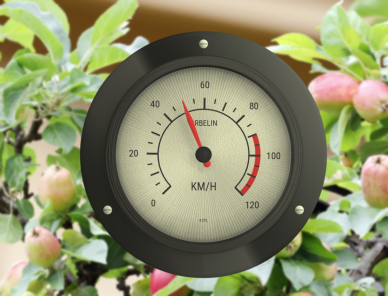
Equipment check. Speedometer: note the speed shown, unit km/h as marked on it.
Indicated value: 50 km/h
